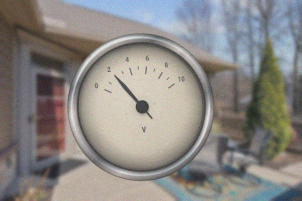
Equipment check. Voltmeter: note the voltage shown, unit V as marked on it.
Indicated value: 2 V
